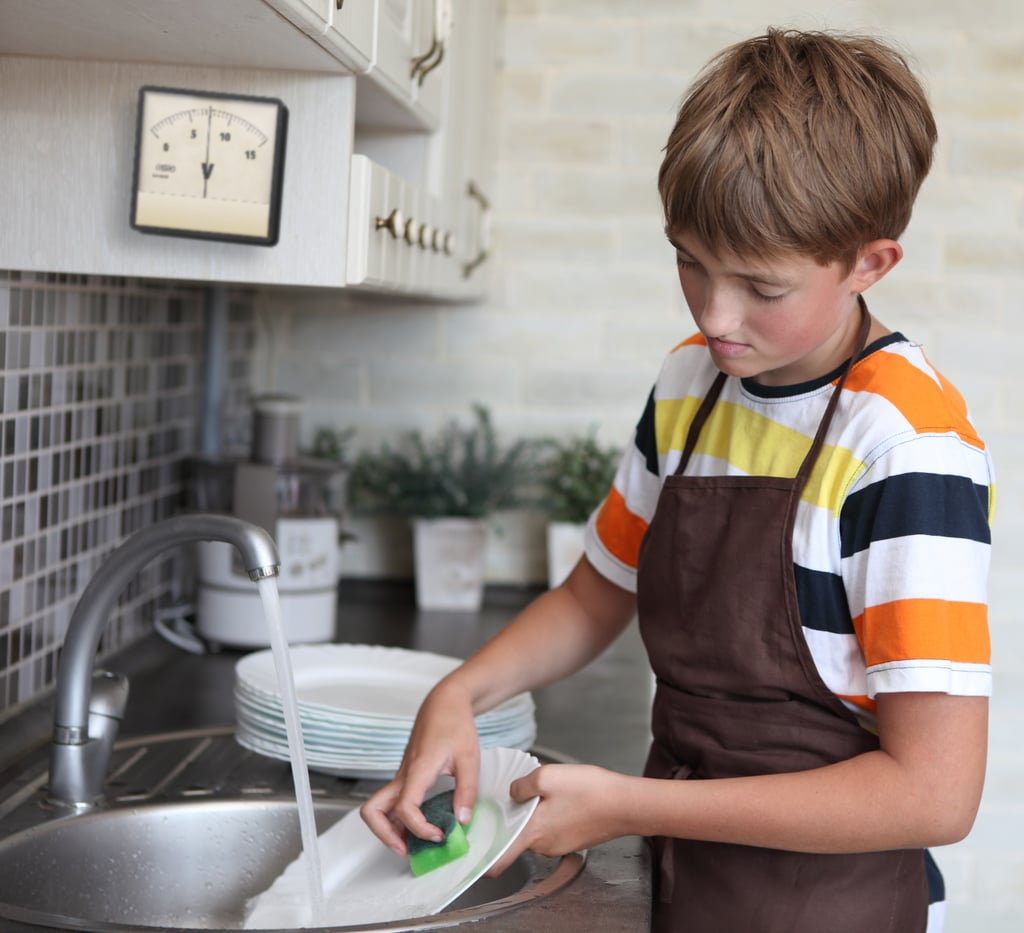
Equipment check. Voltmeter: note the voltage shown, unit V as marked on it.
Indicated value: 7.5 V
